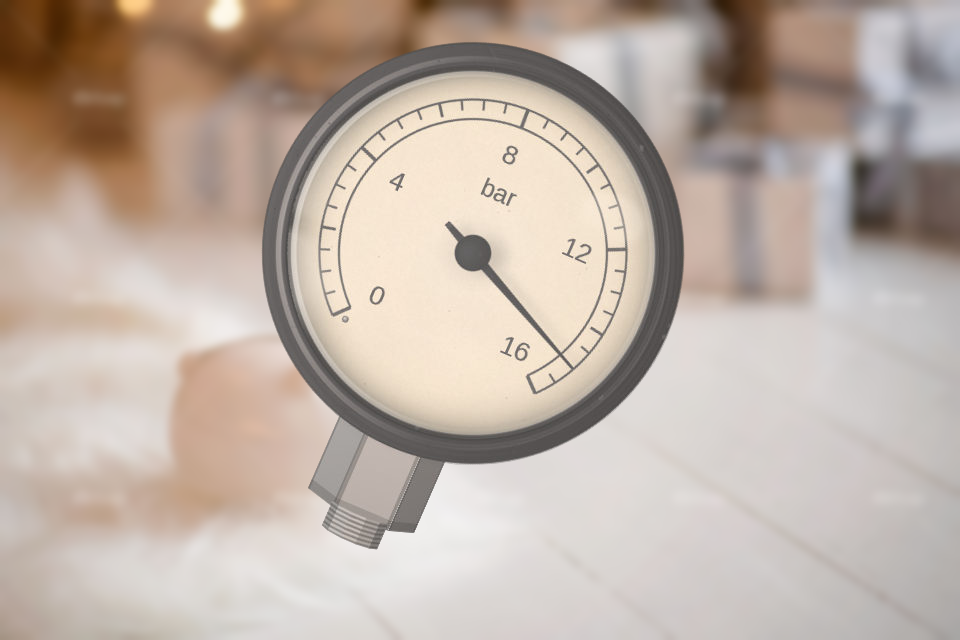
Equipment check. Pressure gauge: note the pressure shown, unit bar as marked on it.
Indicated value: 15 bar
